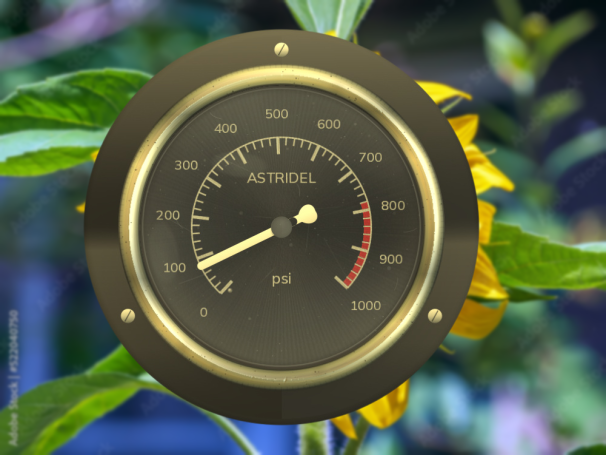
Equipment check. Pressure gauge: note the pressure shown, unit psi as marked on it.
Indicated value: 80 psi
